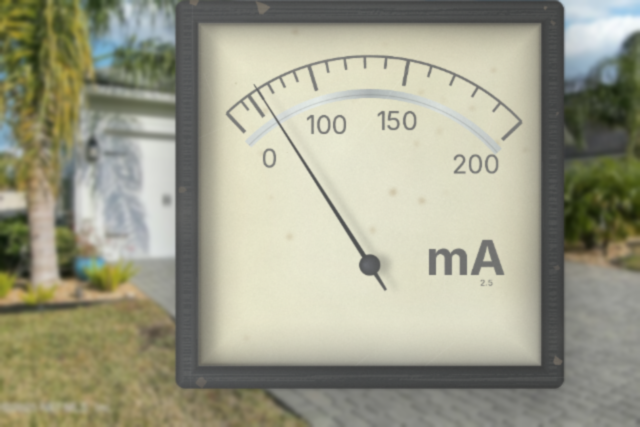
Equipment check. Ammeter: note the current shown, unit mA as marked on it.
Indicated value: 60 mA
